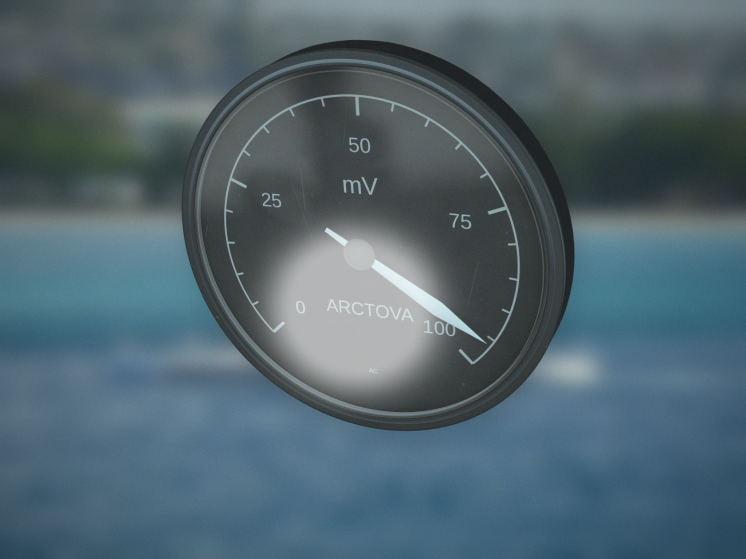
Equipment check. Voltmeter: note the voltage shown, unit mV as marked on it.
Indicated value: 95 mV
